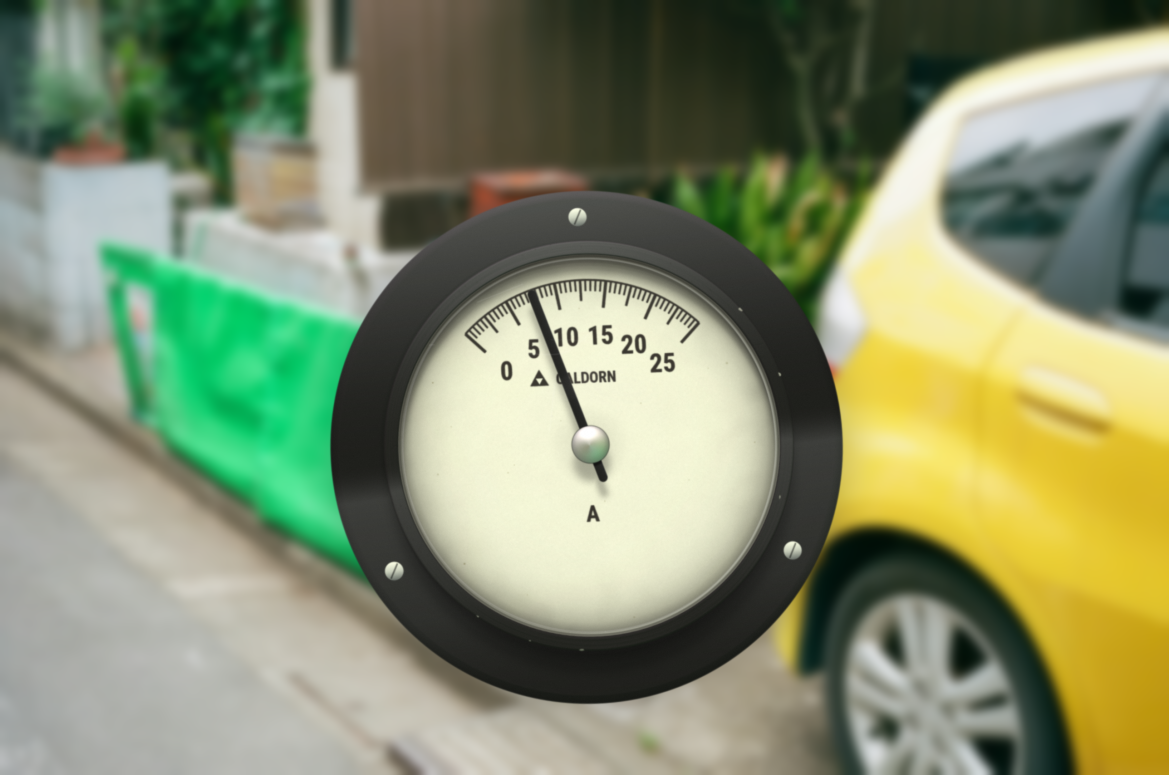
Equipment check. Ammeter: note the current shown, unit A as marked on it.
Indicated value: 7.5 A
